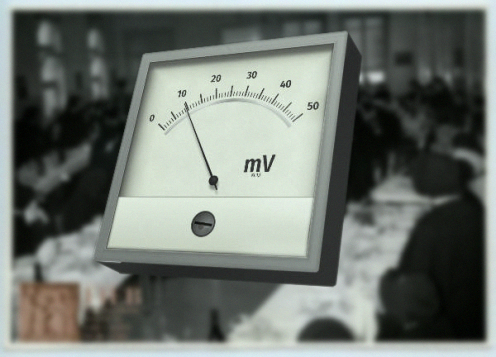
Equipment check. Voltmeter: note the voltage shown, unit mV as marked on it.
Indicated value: 10 mV
